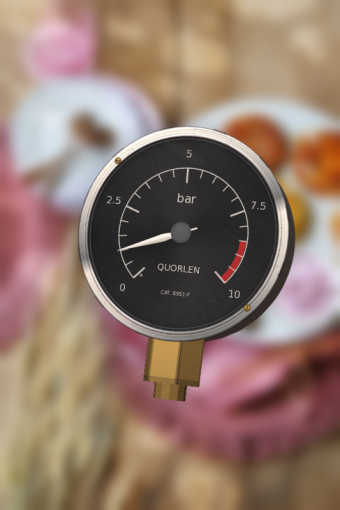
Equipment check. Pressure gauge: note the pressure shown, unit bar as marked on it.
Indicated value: 1 bar
